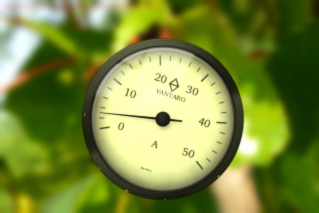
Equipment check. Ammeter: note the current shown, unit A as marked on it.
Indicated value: 3 A
